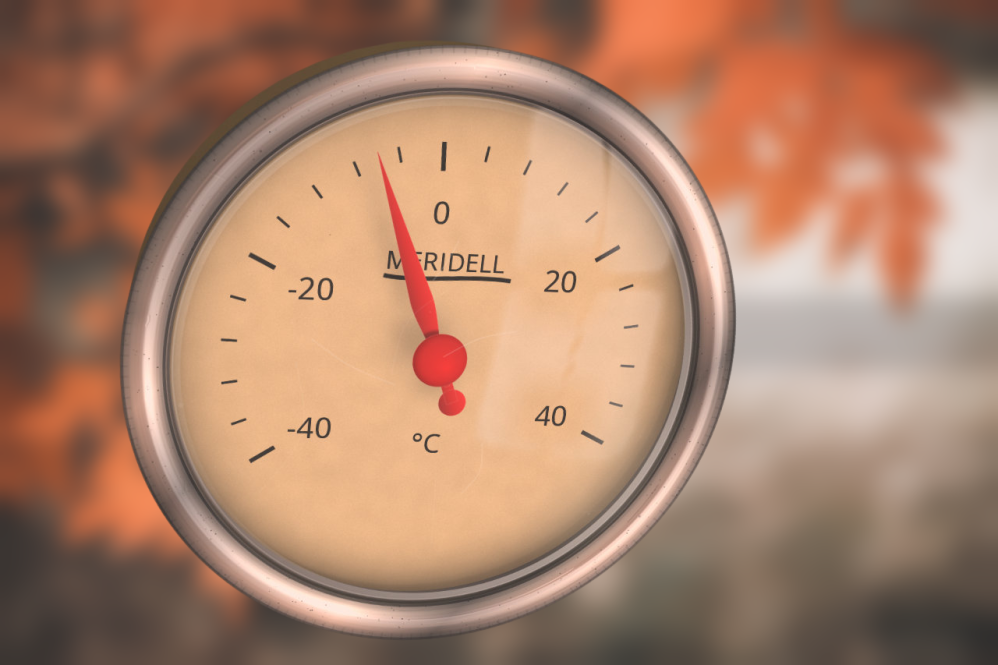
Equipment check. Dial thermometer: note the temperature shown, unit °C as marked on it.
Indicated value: -6 °C
